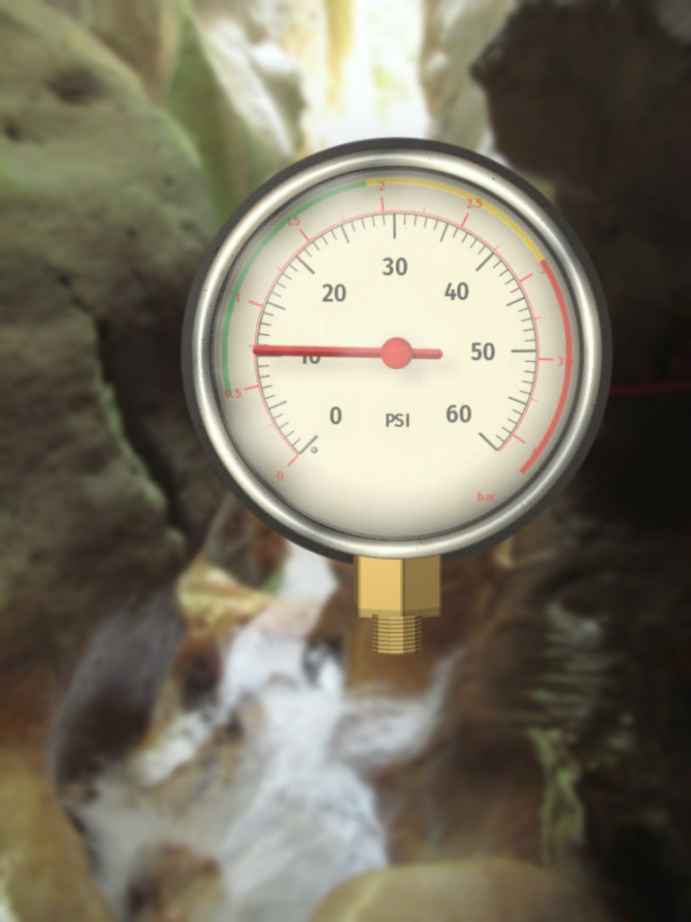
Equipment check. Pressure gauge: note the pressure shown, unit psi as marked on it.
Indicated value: 10.5 psi
